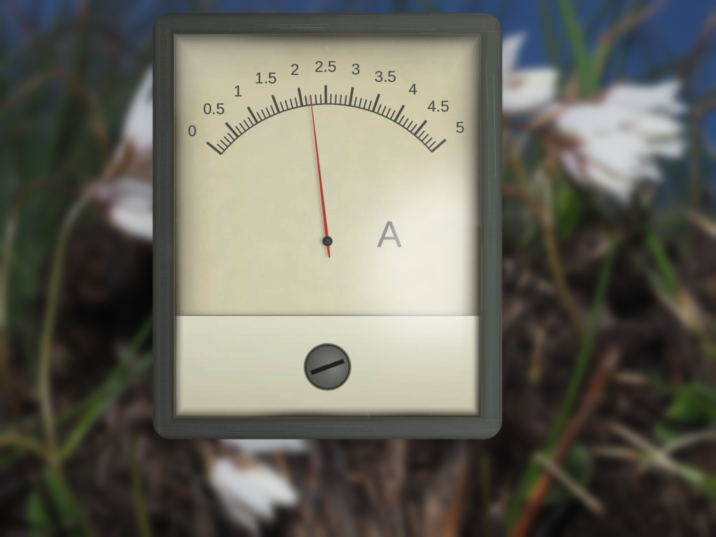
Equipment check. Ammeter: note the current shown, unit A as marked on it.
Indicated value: 2.2 A
